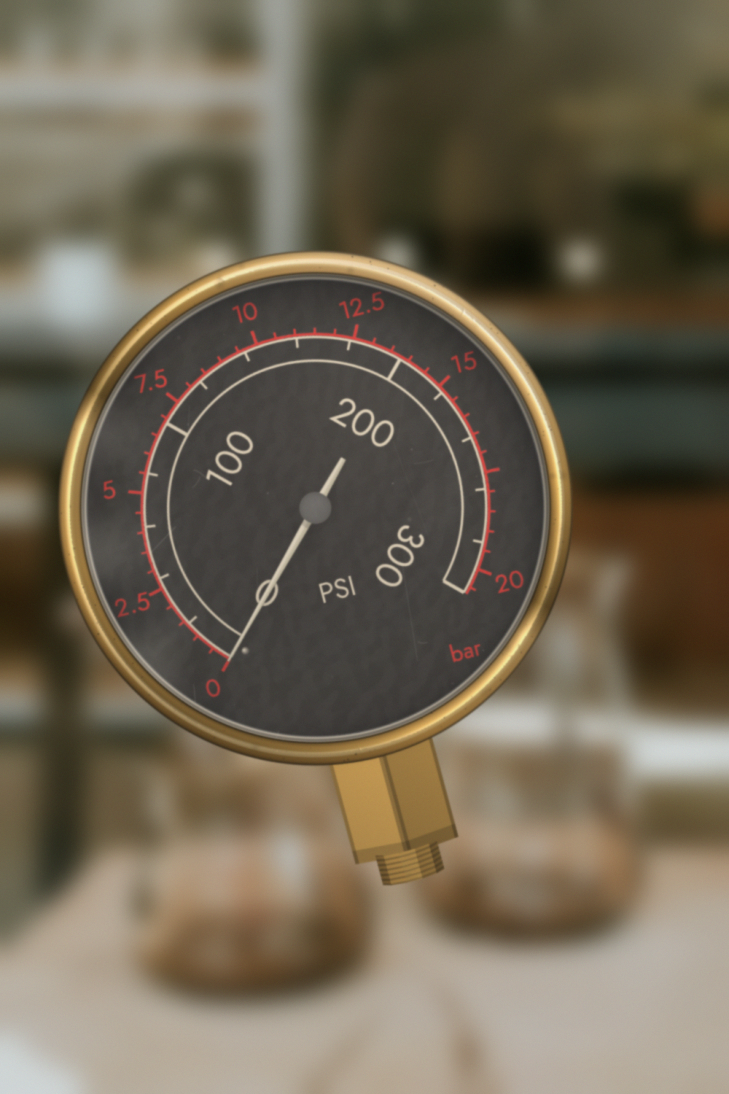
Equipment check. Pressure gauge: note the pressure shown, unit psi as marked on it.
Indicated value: 0 psi
